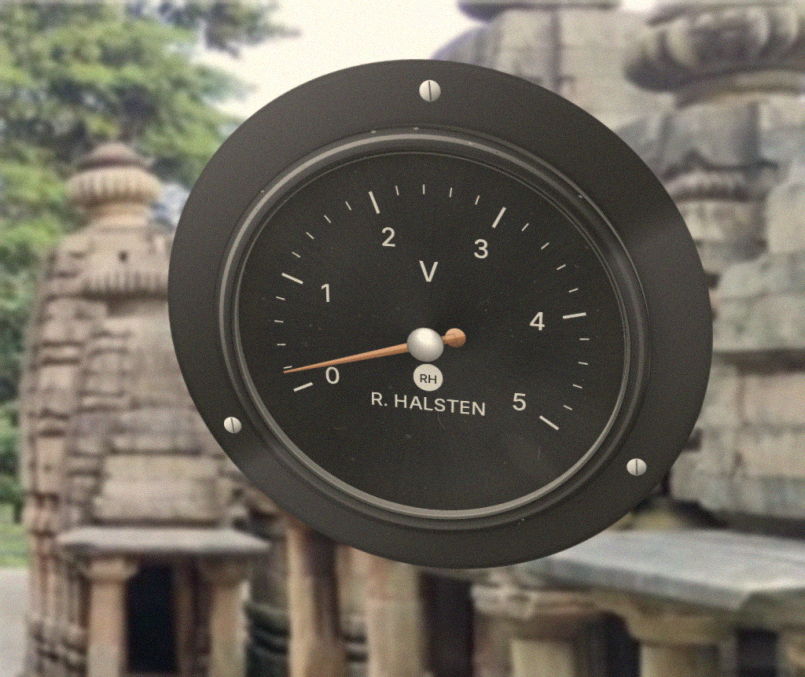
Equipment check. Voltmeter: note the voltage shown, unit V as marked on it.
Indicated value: 0.2 V
